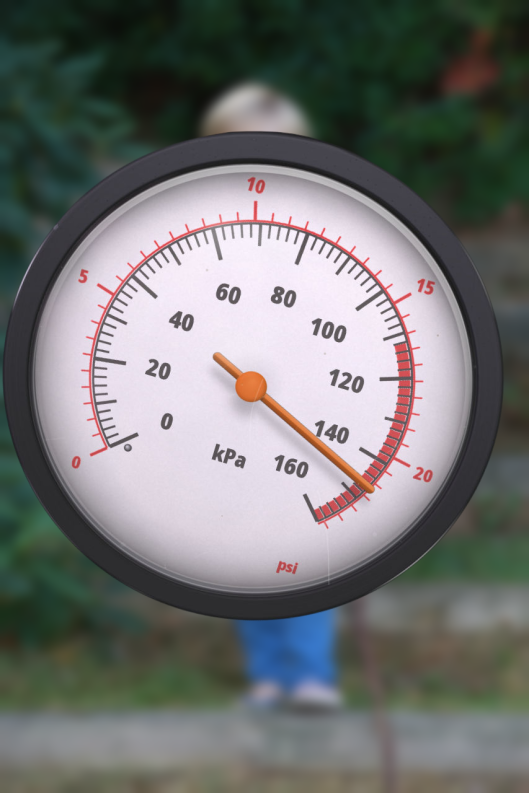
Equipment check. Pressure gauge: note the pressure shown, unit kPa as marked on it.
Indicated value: 146 kPa
